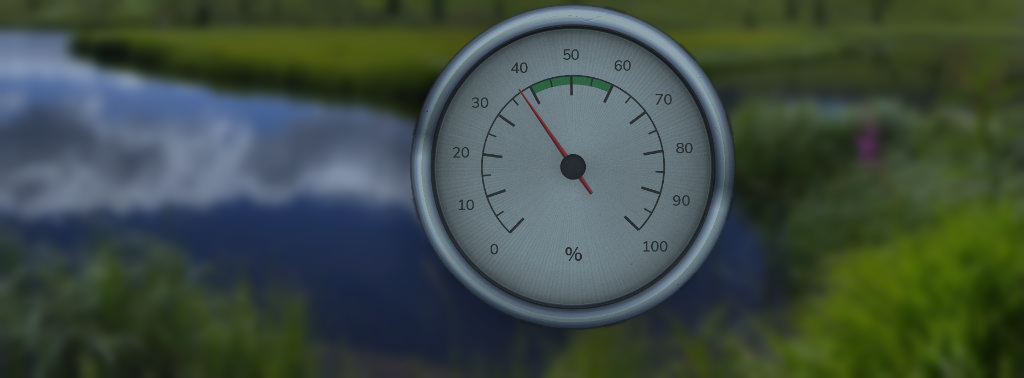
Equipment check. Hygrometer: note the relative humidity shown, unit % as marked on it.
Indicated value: 37.5 %
